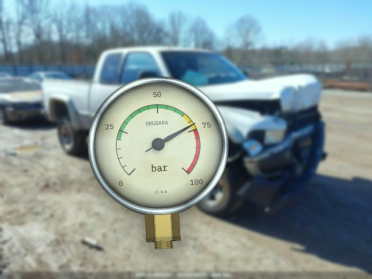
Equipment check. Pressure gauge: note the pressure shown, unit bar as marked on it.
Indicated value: 72.5 bar
